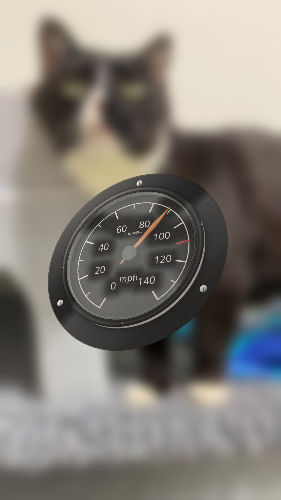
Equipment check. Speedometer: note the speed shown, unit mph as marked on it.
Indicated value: 90 mph
